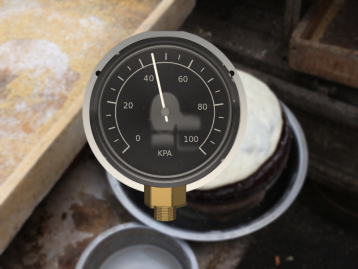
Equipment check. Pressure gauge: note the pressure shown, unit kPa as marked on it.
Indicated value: 45 kPa
